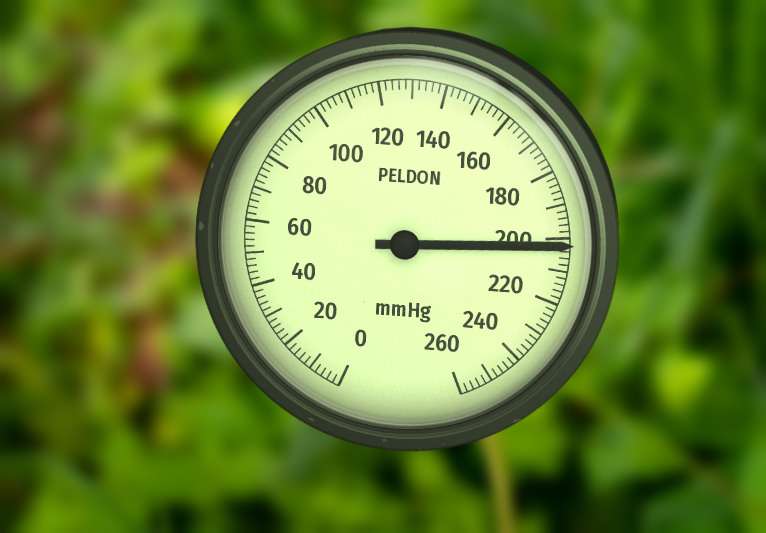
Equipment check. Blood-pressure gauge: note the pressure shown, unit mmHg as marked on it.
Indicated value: 202 mmHg
